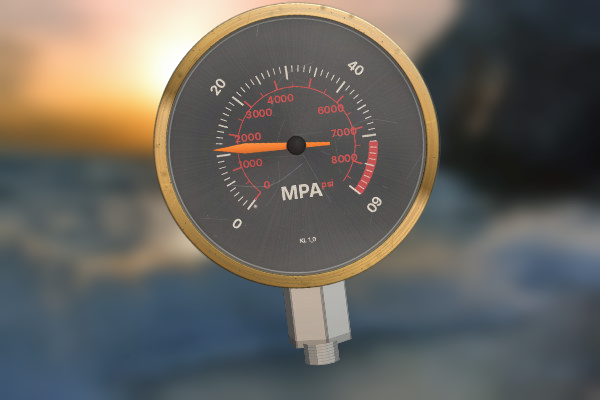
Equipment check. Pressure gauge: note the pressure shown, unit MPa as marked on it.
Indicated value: 11 MPa
